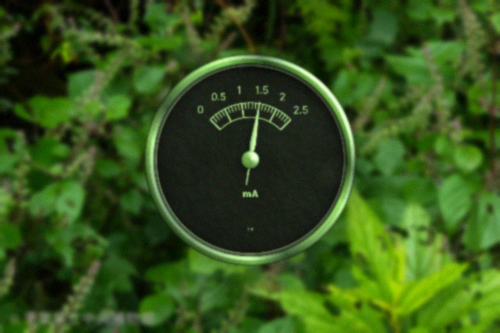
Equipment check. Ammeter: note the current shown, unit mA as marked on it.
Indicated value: 1.5 mA
